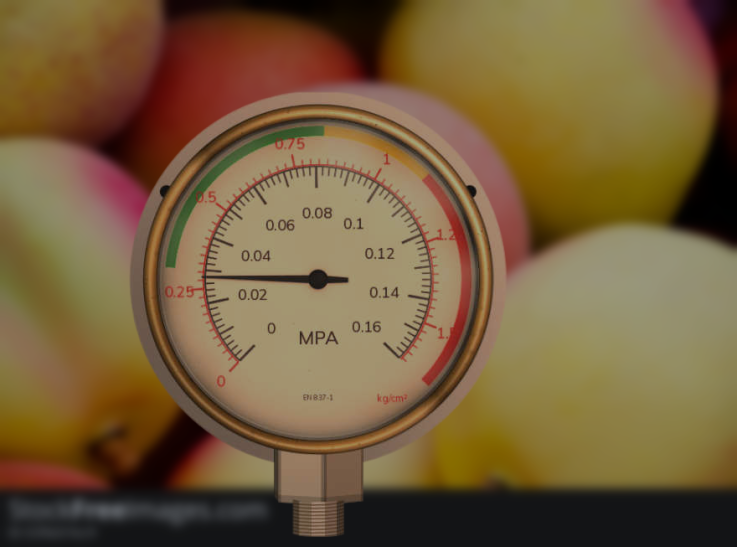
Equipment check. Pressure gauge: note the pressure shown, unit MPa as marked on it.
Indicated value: 0.028 MPa
